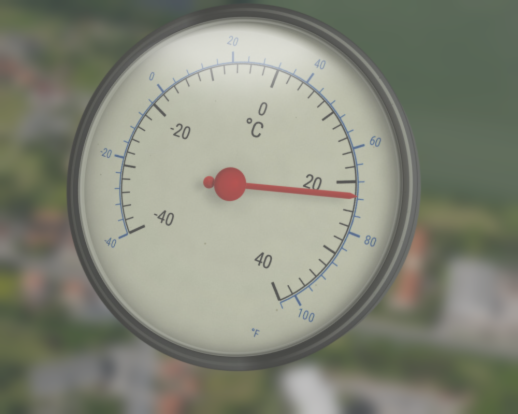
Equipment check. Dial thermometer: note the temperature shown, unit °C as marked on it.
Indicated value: 22 °C
